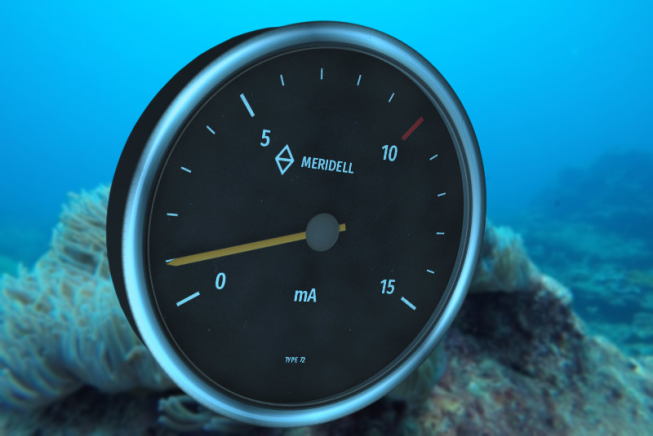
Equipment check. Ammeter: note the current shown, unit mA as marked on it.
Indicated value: 1 mA
